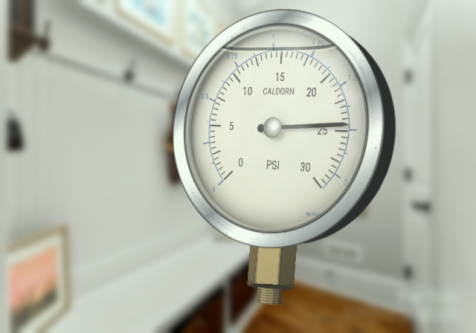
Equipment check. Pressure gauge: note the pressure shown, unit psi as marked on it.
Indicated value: 24.5 psi
